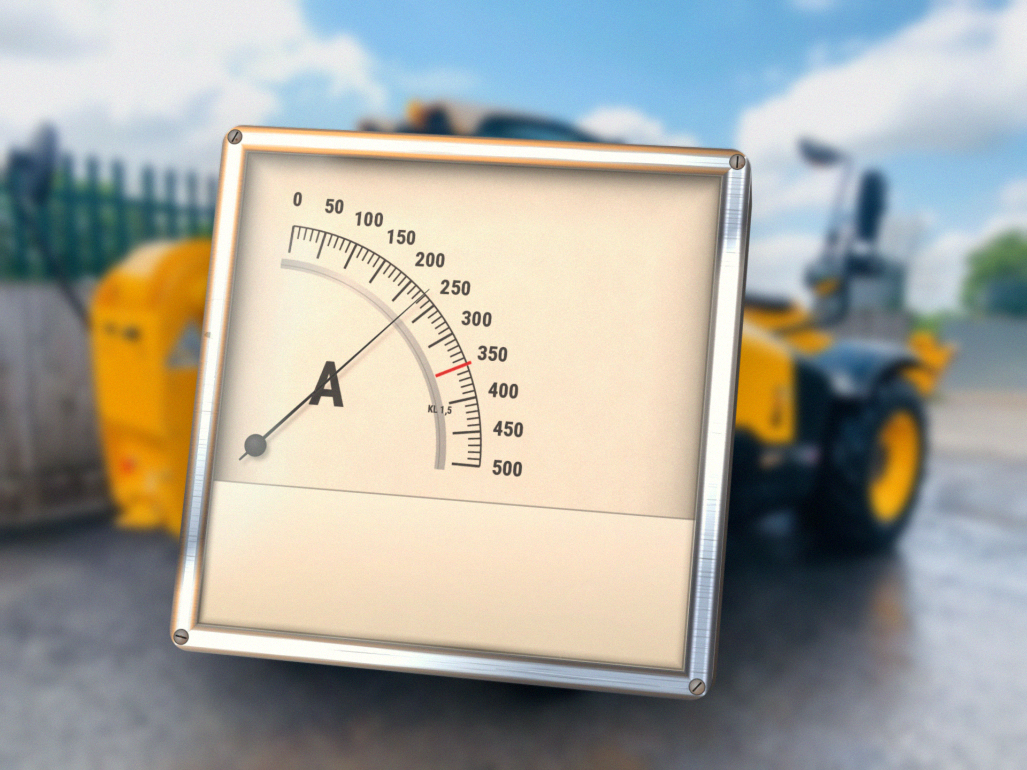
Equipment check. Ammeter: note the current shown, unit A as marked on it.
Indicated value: 230 A
